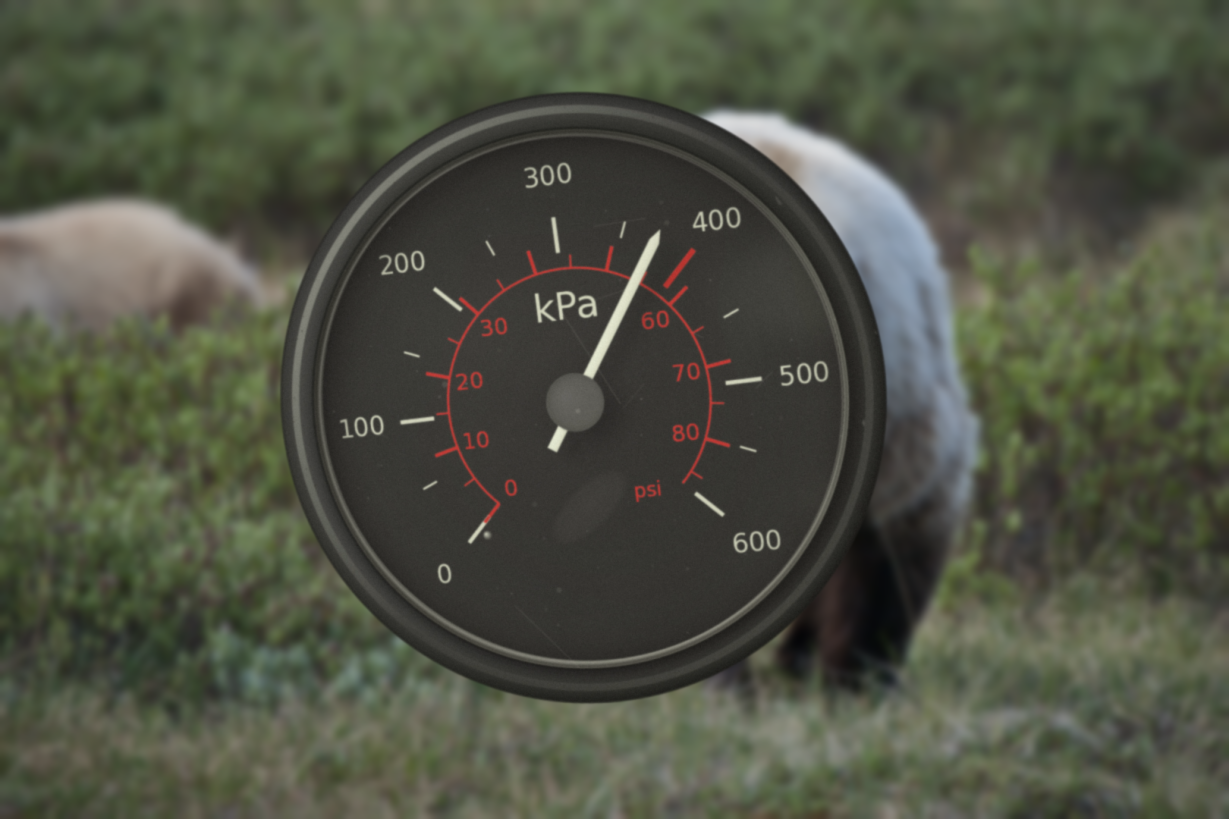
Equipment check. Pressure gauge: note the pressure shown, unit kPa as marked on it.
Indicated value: 375 kPa
